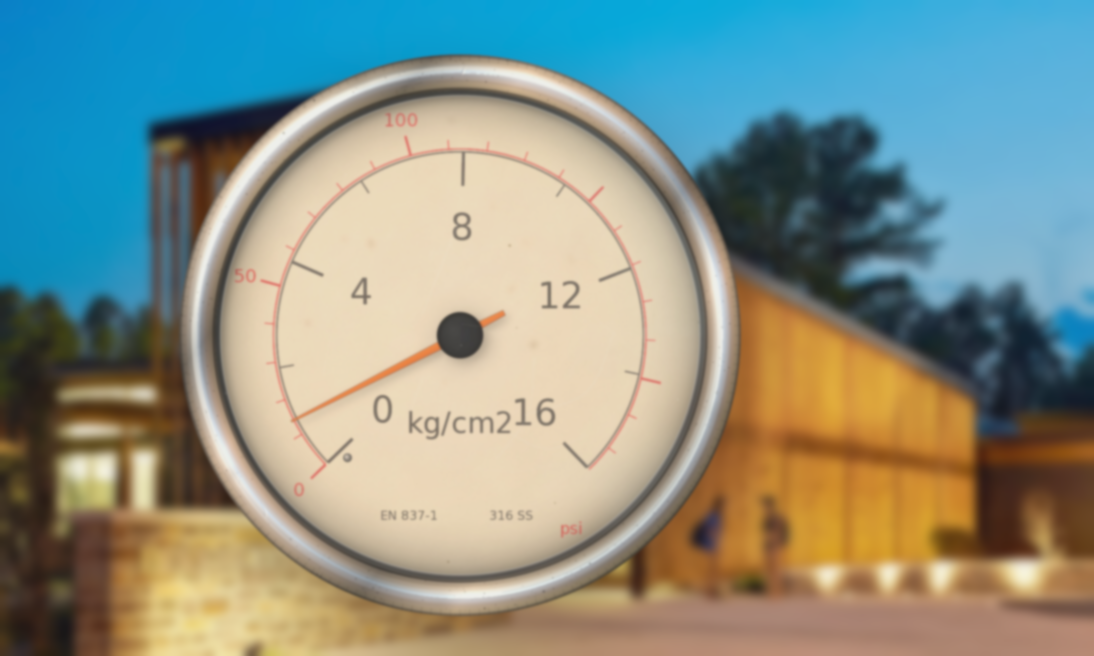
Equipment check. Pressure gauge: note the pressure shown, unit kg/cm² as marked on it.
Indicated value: 1 kg/cm²
